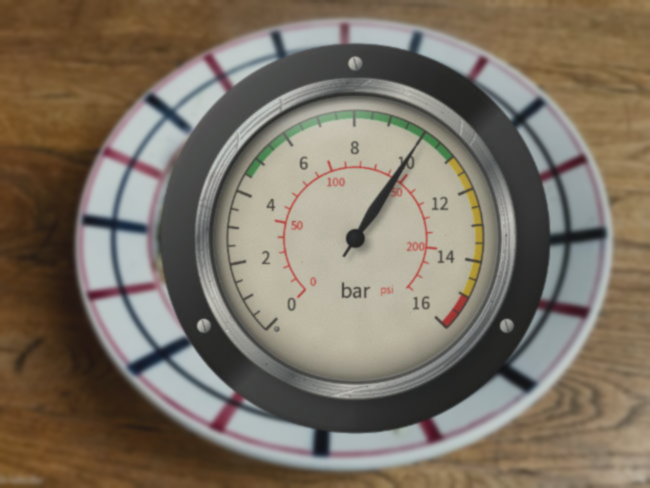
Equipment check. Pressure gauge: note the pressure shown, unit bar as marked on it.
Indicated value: 10 bar
